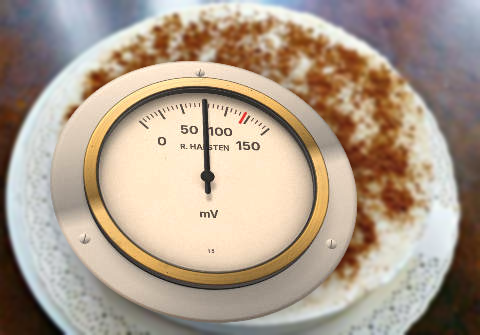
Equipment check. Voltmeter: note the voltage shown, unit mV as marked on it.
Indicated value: 75 mV
